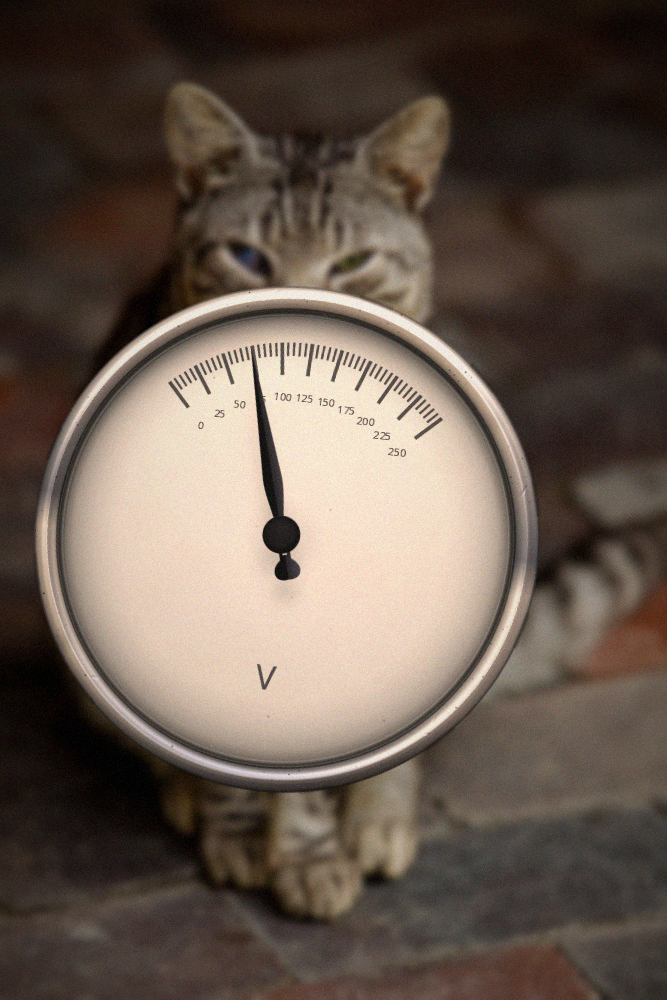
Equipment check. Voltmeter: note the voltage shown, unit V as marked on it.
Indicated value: 75 V
